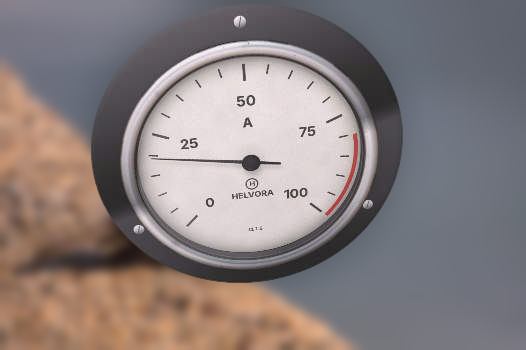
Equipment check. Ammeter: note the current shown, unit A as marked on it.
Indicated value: 20 A
